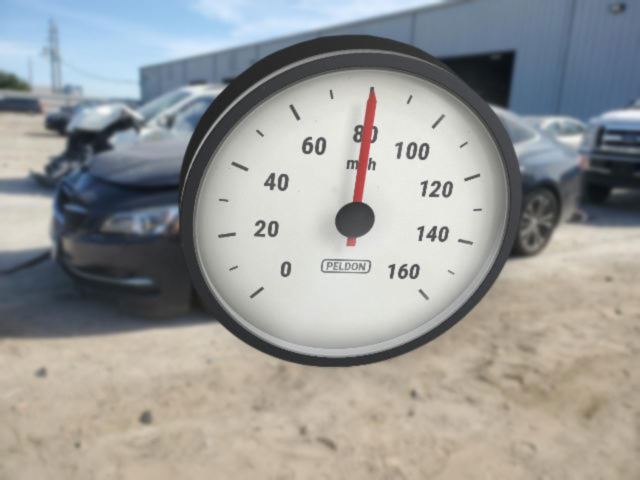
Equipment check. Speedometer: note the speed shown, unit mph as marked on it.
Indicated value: 80 mph
